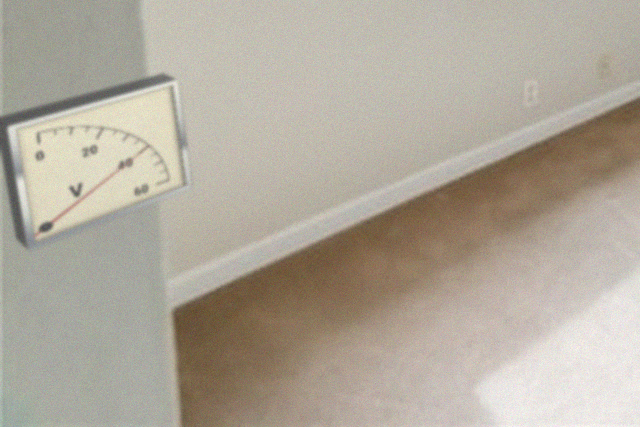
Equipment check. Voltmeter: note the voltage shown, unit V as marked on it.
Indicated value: 40 V
